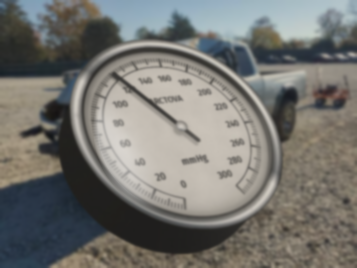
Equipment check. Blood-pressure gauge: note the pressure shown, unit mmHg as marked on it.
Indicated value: 120 mmHg
